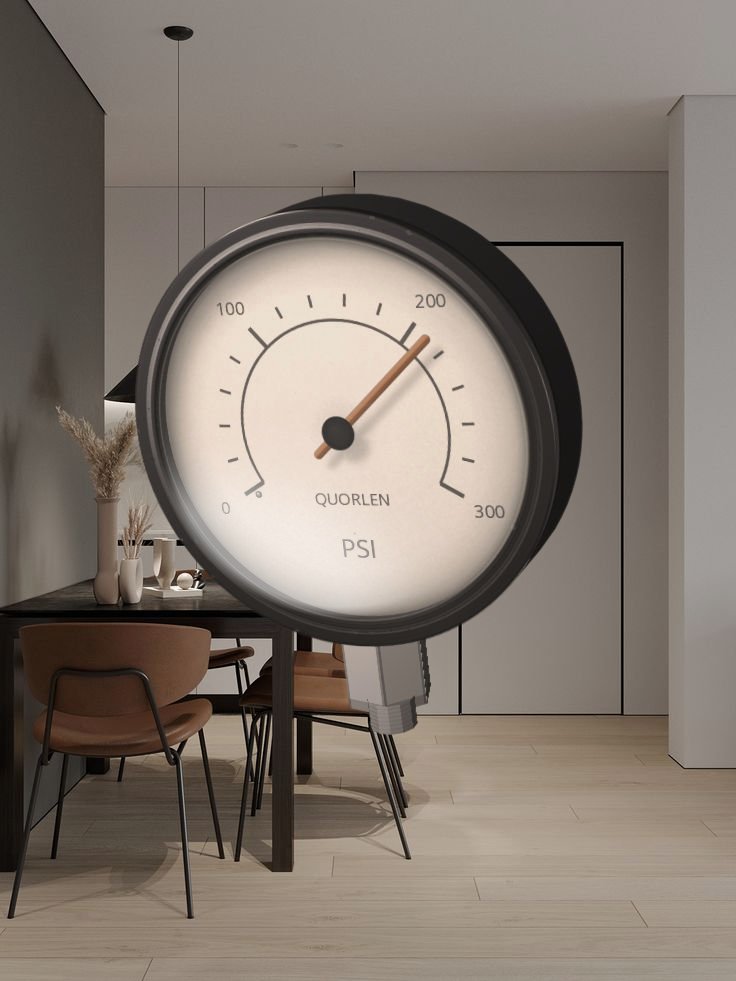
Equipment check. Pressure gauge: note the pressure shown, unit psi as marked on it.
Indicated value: 210 psi
